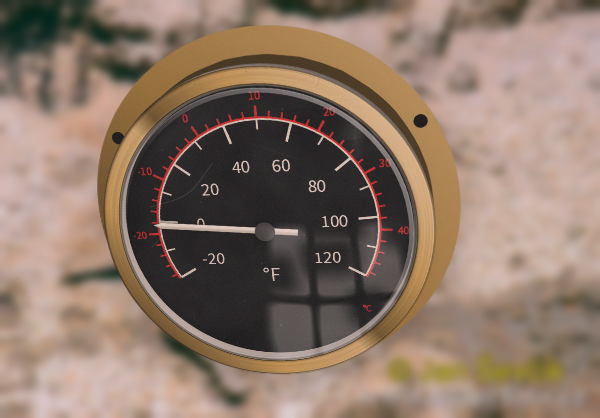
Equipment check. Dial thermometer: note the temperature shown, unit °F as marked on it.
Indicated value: 0 °F
